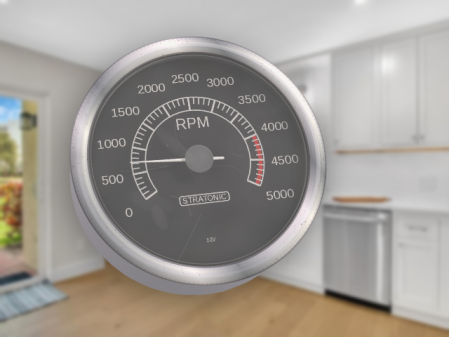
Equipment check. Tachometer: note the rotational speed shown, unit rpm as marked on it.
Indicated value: 700 rpm
